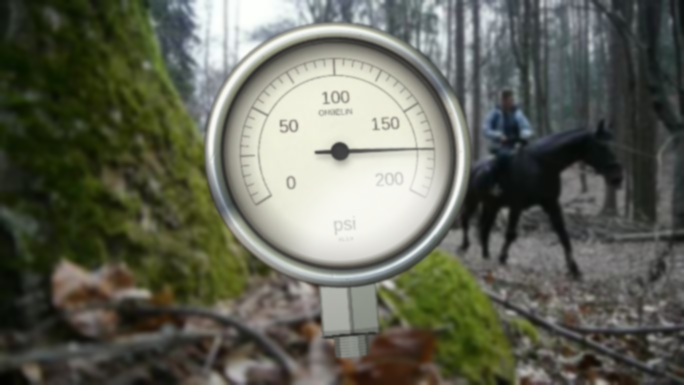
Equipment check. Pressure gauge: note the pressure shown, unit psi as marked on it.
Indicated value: 175 psi
